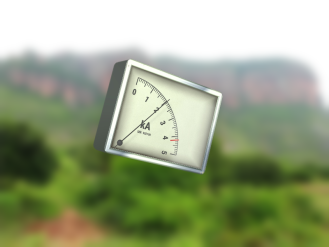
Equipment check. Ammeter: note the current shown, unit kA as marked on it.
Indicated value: 2 kA
